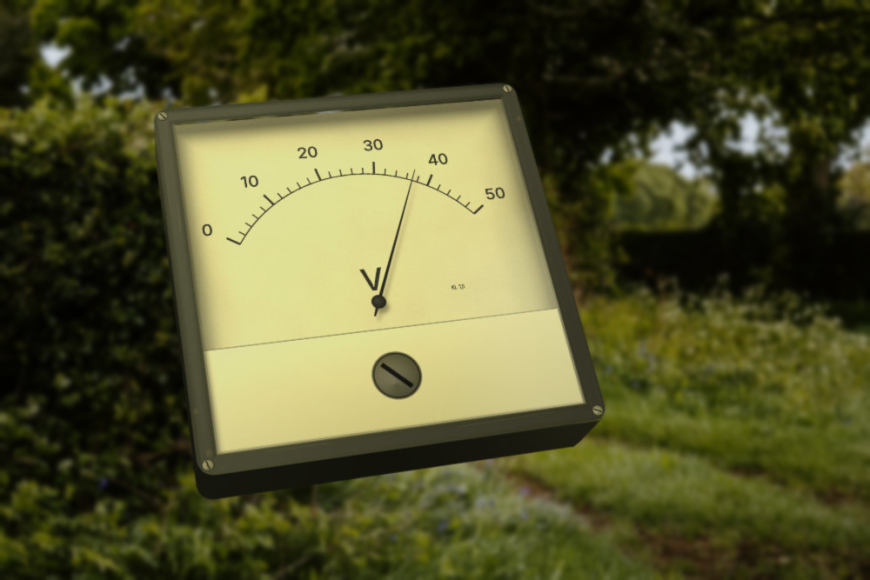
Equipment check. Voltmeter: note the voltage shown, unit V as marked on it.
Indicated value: 37 V
